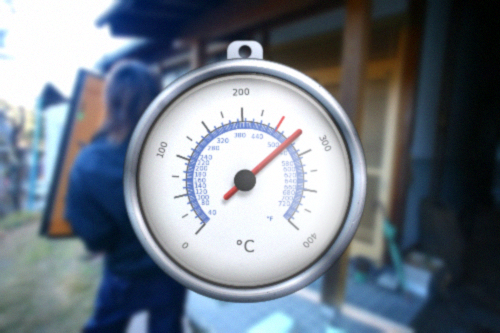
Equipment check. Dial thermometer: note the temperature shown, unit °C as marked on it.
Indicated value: 275 °C
